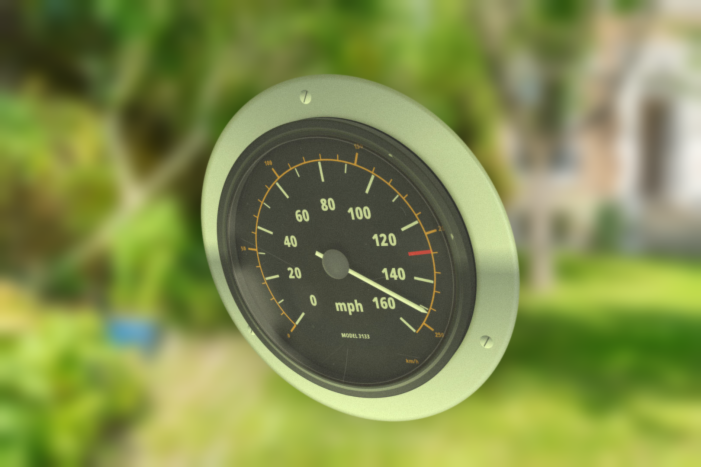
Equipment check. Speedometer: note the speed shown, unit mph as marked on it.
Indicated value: 150 mph
